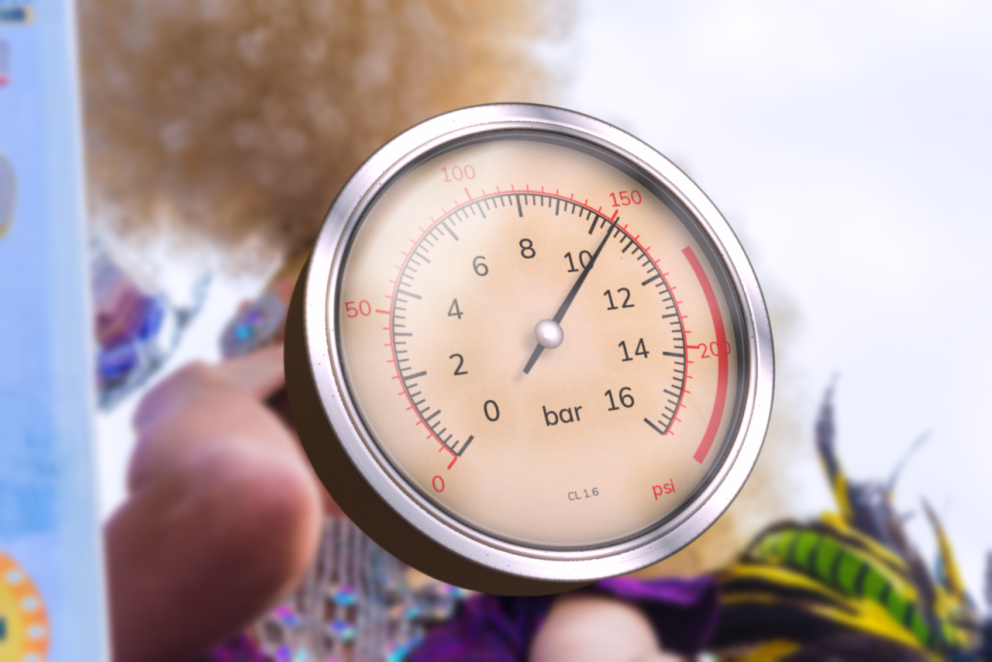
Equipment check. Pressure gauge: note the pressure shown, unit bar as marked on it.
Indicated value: 10.4 bar
